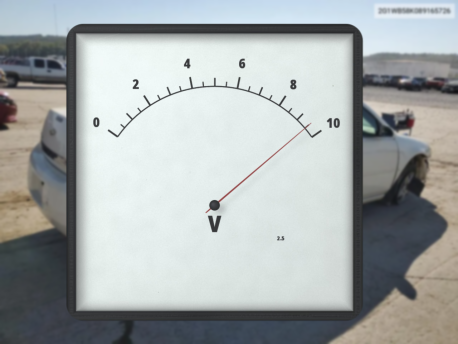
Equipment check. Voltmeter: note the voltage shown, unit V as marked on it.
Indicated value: 9.5 V
